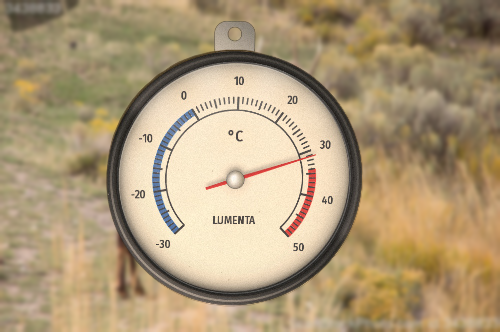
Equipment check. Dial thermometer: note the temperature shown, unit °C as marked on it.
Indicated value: 31 °C
